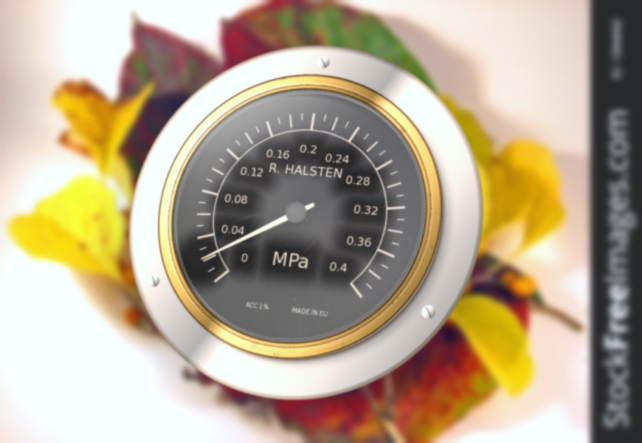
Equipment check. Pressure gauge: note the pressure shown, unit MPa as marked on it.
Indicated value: 0.02 MPa
